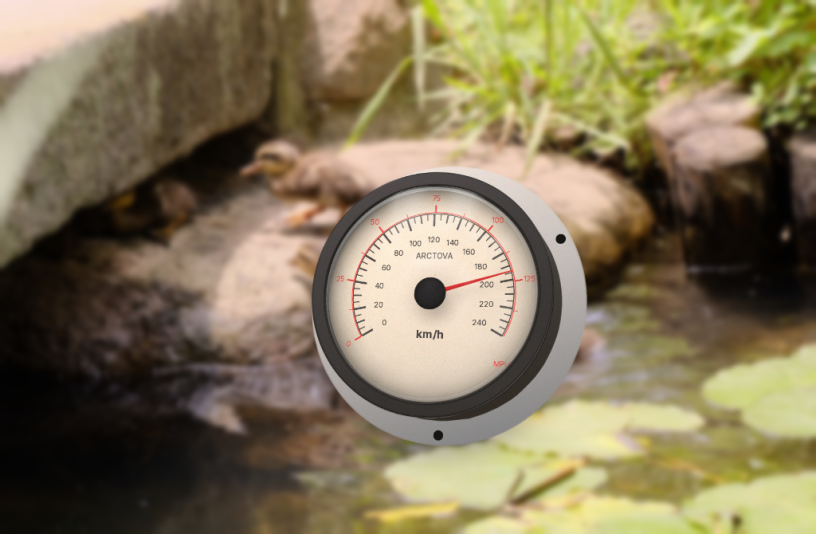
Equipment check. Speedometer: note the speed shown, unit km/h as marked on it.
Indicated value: 195 km/h
